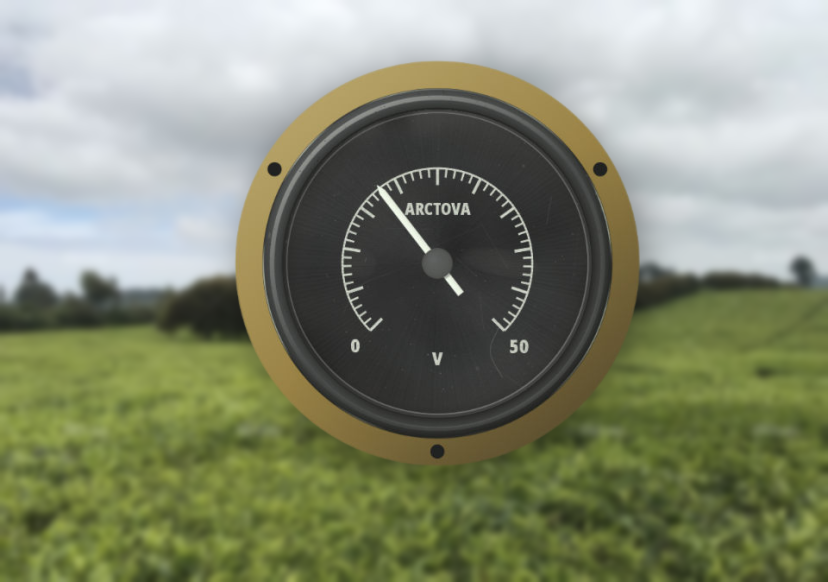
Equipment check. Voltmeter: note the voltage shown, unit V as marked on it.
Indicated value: 18 V
